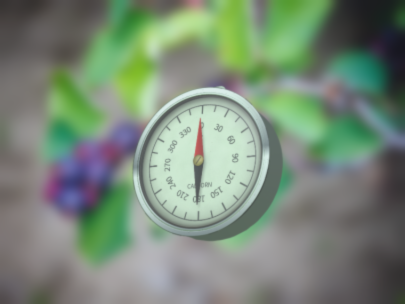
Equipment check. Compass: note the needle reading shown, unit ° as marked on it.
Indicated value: 0 °
